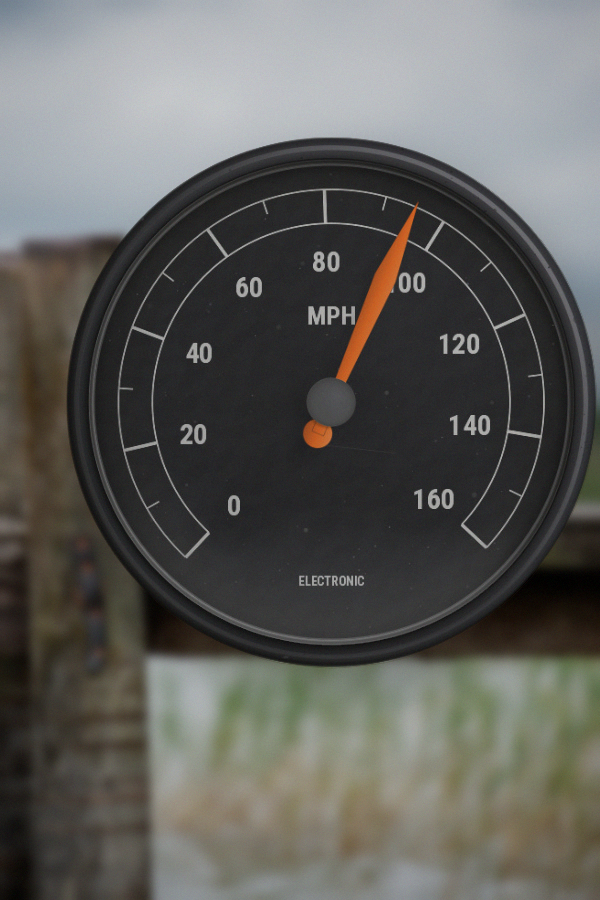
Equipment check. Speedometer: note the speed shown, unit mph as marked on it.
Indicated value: 95 mph
